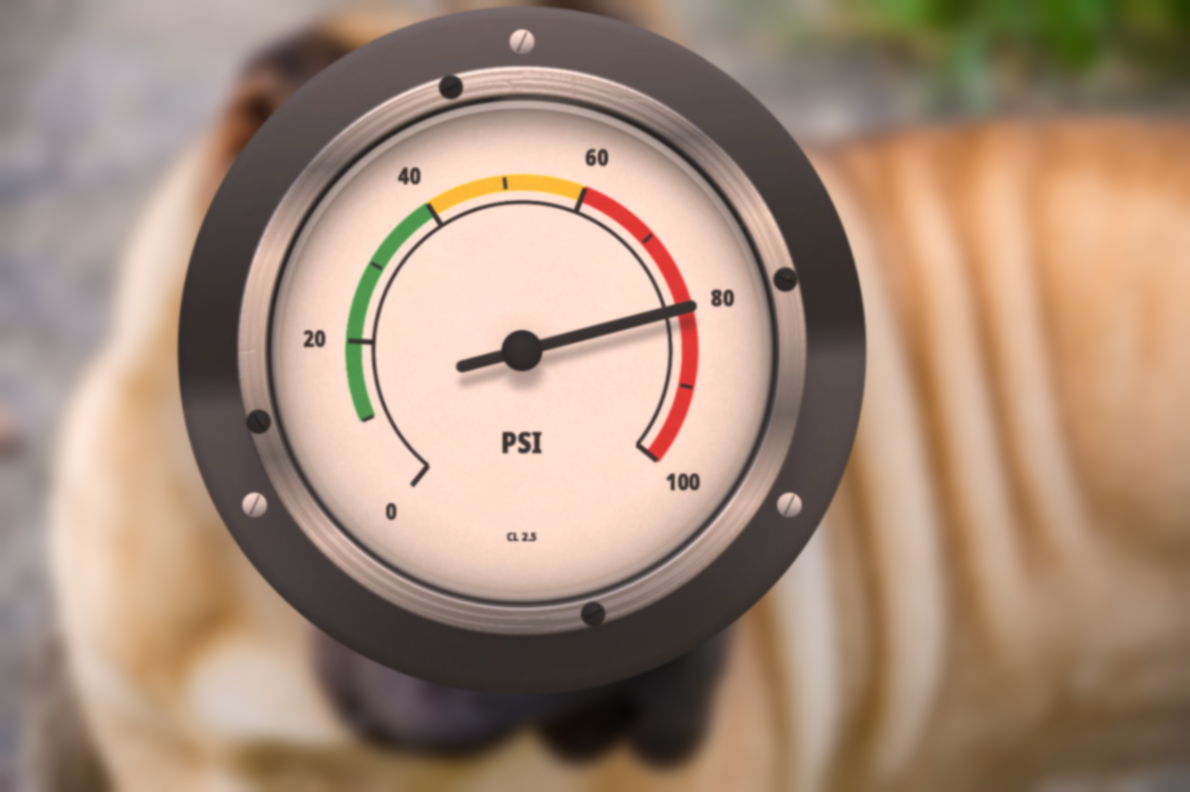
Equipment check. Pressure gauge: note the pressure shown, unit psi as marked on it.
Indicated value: 80 psi
